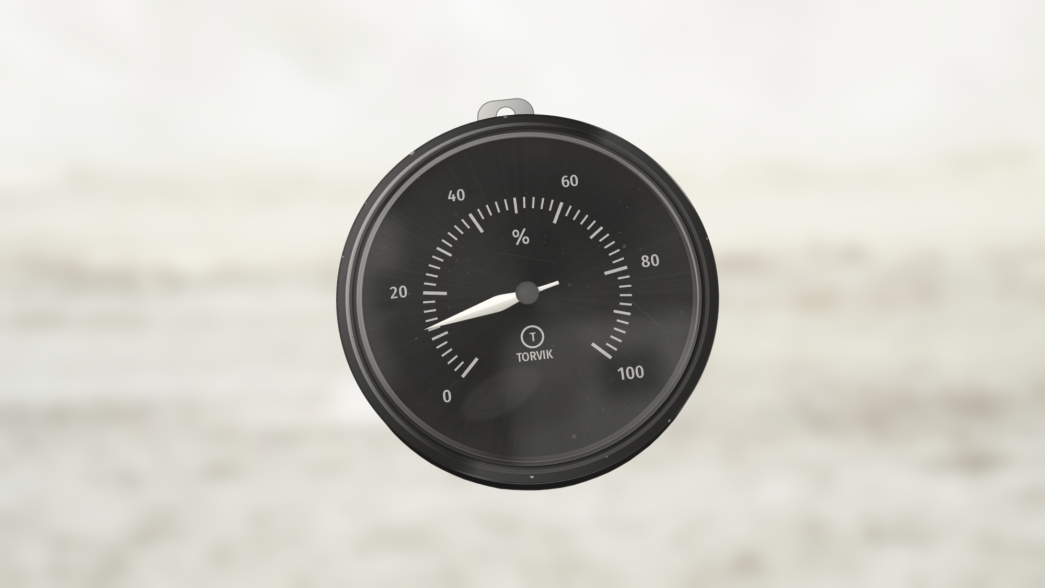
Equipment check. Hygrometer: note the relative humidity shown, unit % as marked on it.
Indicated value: 12 %
